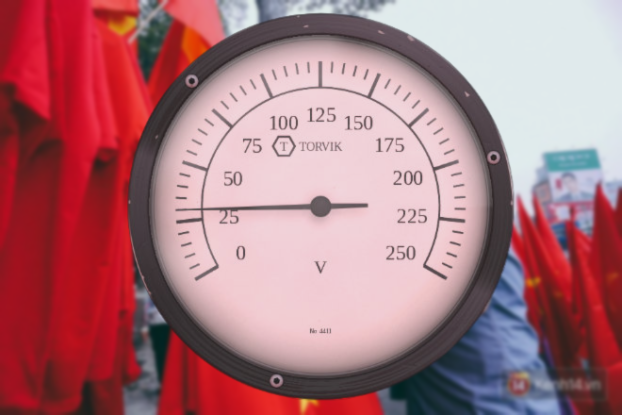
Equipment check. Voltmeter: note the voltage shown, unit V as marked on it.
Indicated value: 30 V
